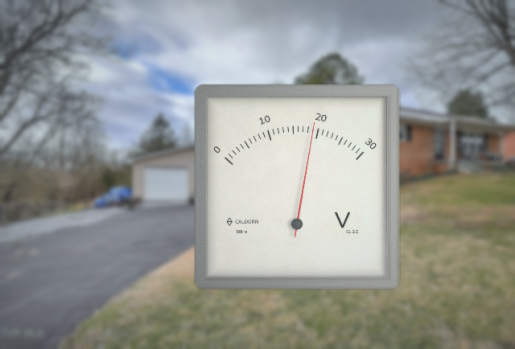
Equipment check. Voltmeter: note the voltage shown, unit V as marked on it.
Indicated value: 19 V
